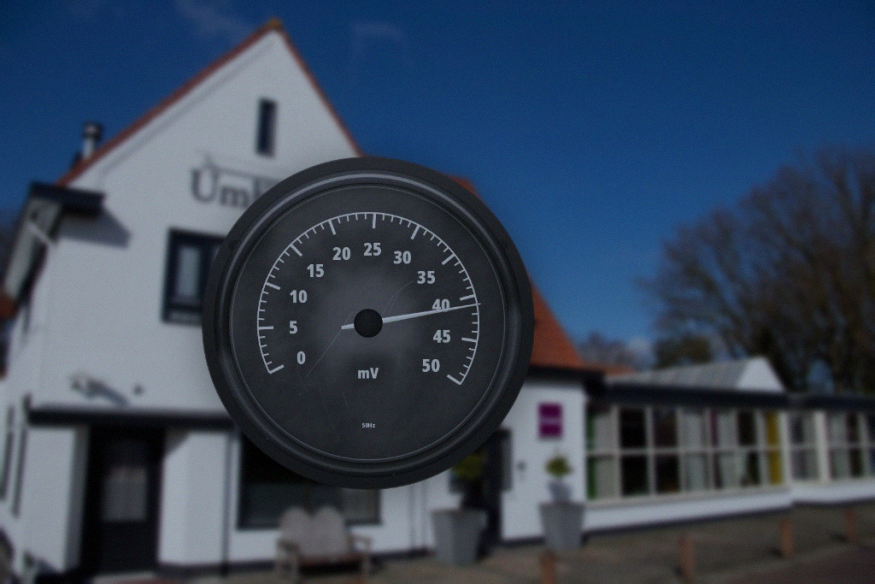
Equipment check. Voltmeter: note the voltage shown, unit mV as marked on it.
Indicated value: 41 mV
